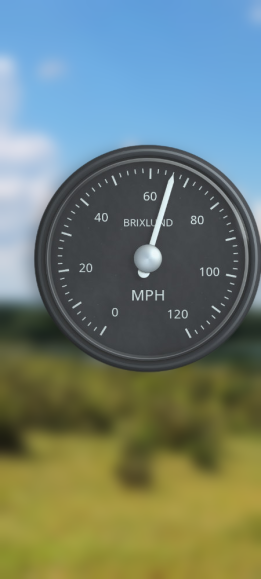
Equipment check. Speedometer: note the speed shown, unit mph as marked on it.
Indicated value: 66 mph
